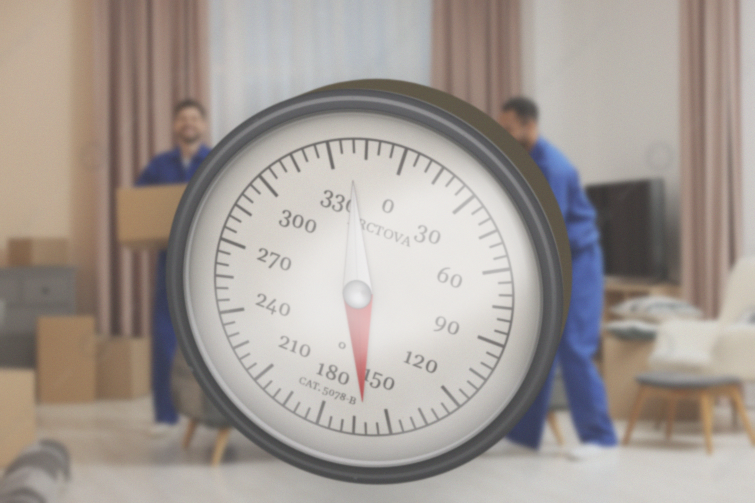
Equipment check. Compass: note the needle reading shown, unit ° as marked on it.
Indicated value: 160 °
